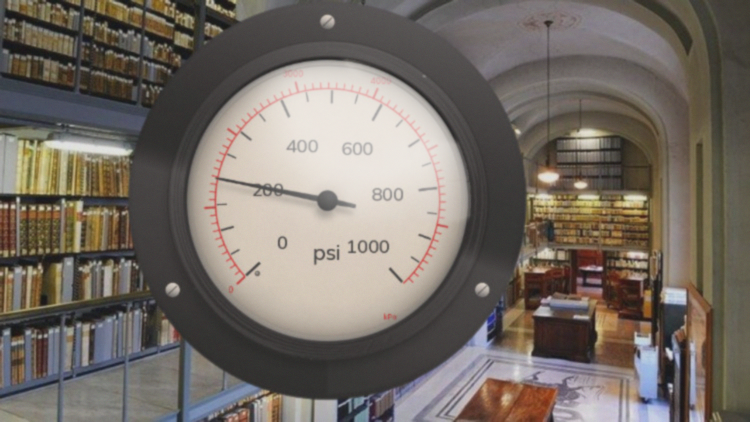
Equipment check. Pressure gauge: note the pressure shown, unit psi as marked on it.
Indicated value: 200 psi
